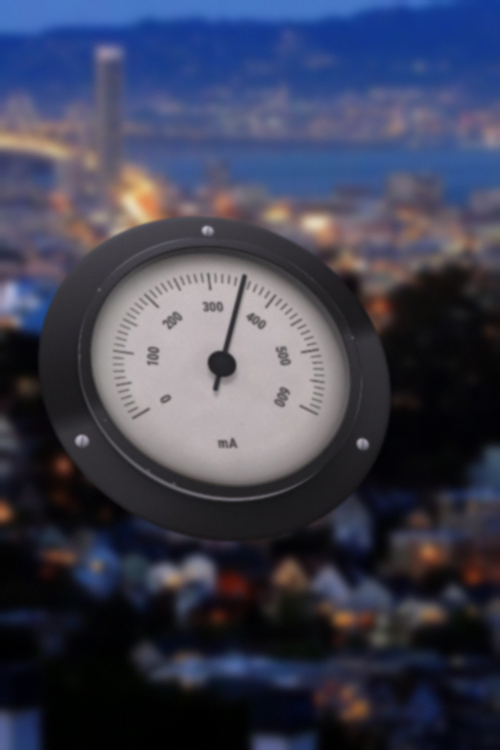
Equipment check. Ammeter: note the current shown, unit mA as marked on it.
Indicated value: 350 mA
